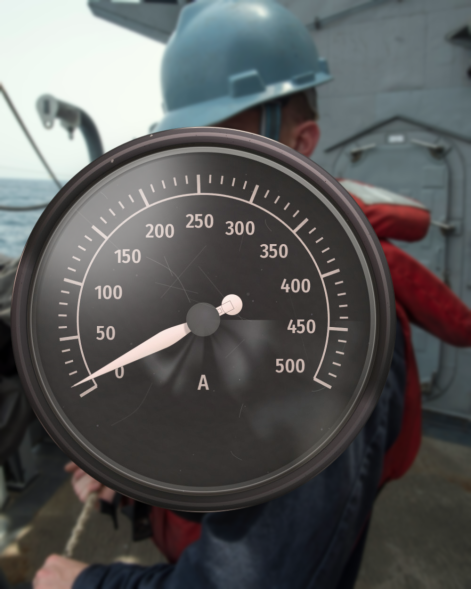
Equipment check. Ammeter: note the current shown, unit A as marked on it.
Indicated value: 10 A
